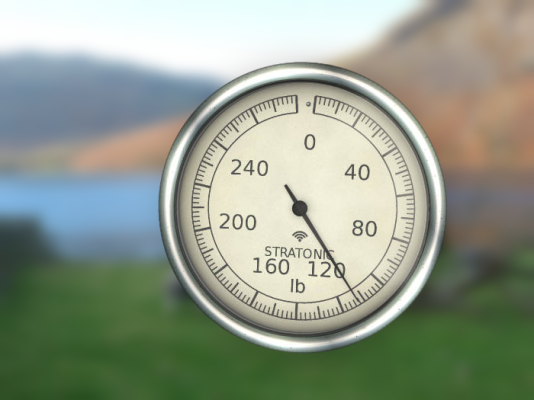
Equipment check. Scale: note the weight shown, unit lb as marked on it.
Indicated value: 112 lb
